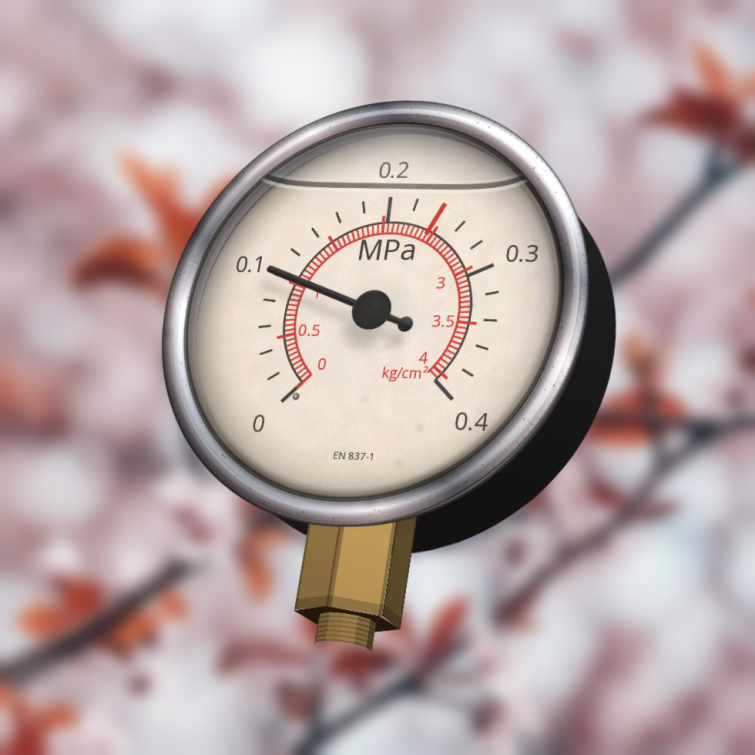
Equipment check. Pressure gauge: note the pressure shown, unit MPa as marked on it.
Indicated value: 0.1 MPa
